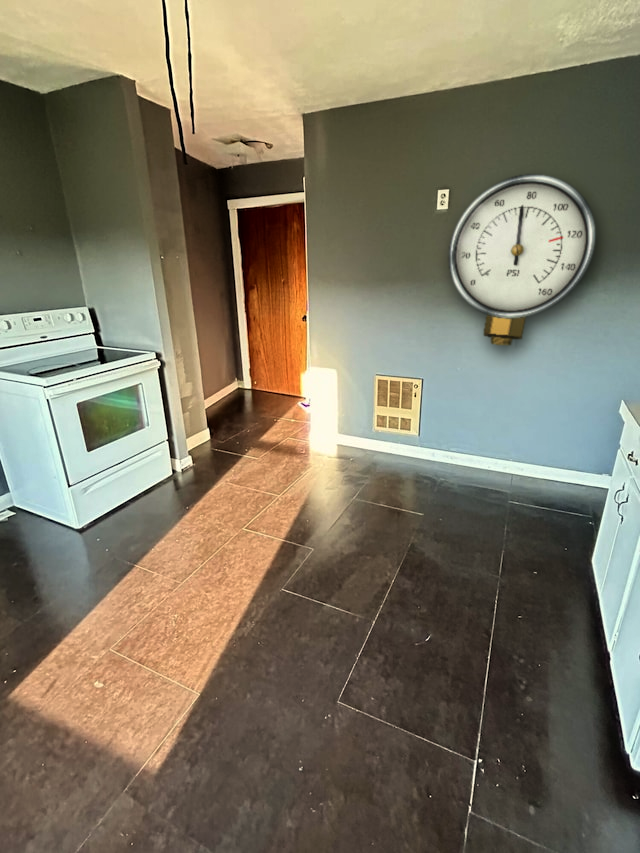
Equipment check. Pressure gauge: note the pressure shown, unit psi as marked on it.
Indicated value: 75 psi
